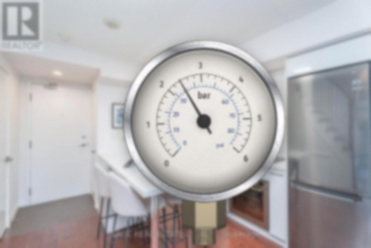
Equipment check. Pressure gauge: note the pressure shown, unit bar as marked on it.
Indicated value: 2.4 bar
